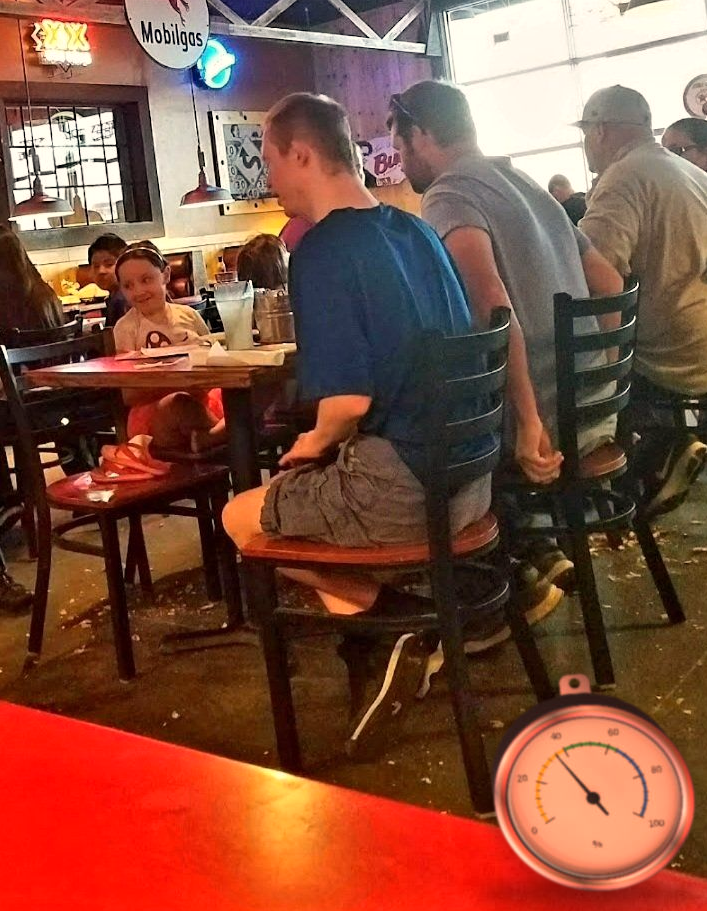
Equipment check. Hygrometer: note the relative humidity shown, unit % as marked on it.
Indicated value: 36 %
